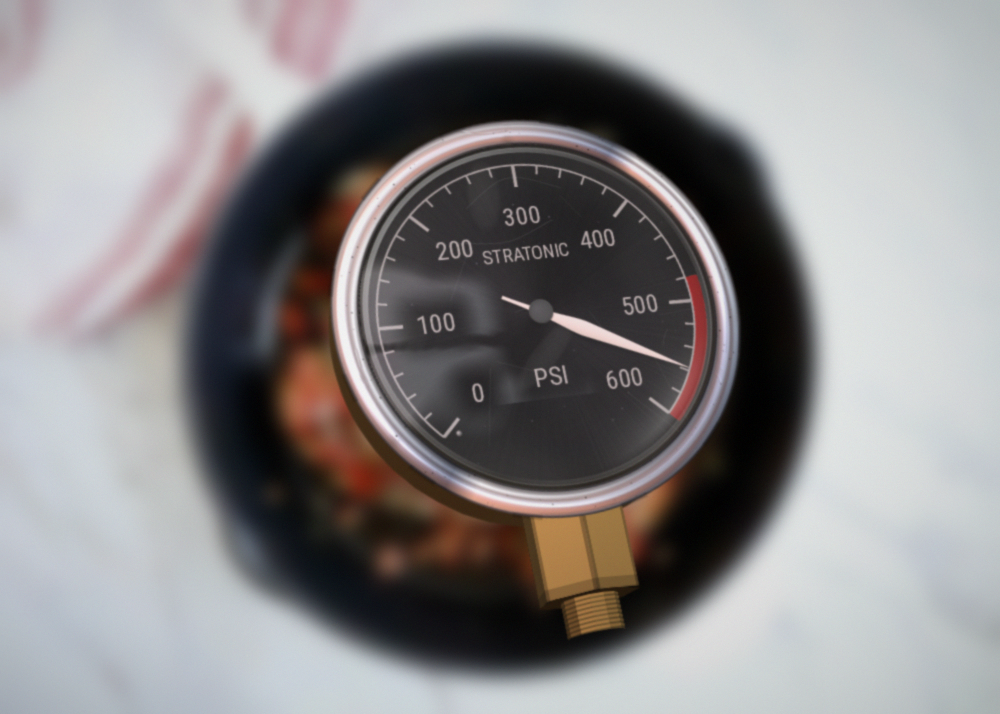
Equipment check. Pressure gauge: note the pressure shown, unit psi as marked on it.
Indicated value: 560 psi
